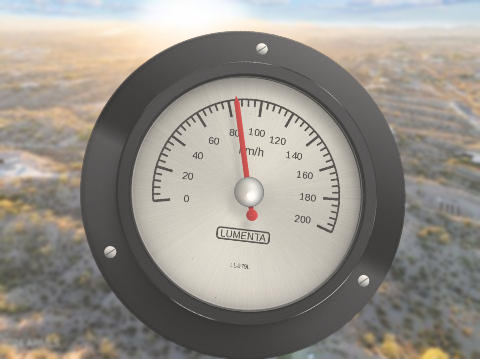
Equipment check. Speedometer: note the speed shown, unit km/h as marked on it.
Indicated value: 84 km/h
